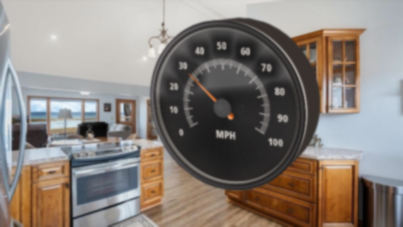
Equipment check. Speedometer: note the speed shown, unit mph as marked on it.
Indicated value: 30 mph
